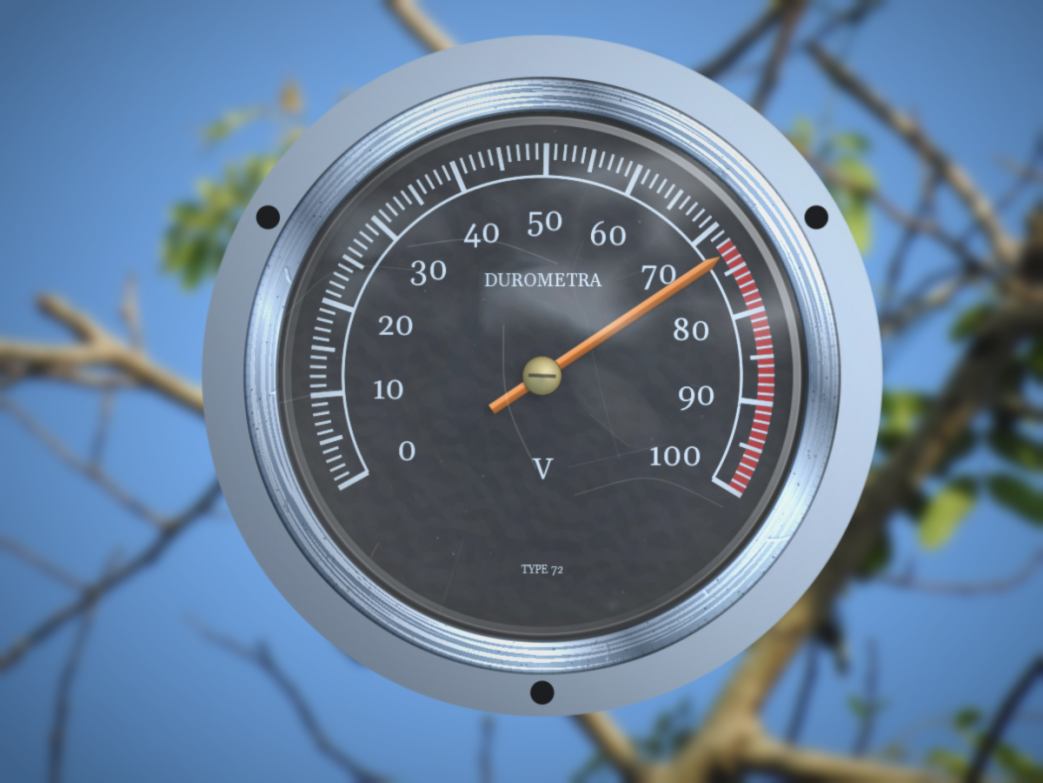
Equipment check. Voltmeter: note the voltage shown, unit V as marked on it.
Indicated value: 73 V
